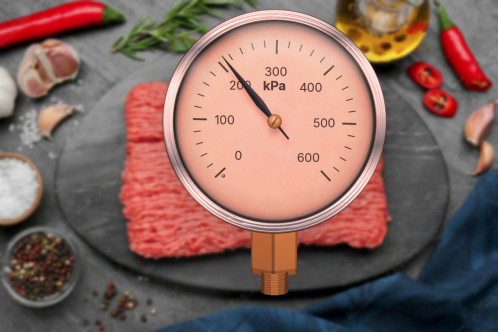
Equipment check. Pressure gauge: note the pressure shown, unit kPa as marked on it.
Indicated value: 210 kPa
